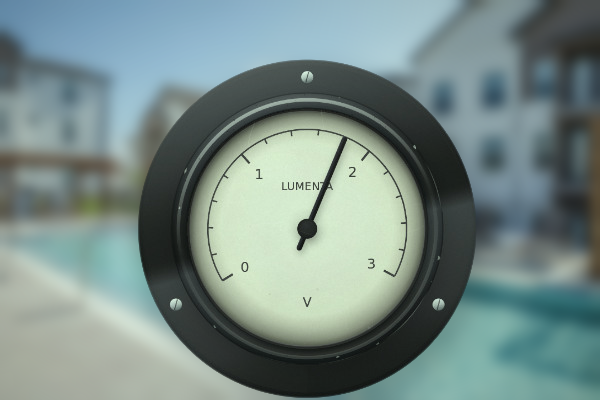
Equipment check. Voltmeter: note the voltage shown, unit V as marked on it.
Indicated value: 1.8 V
